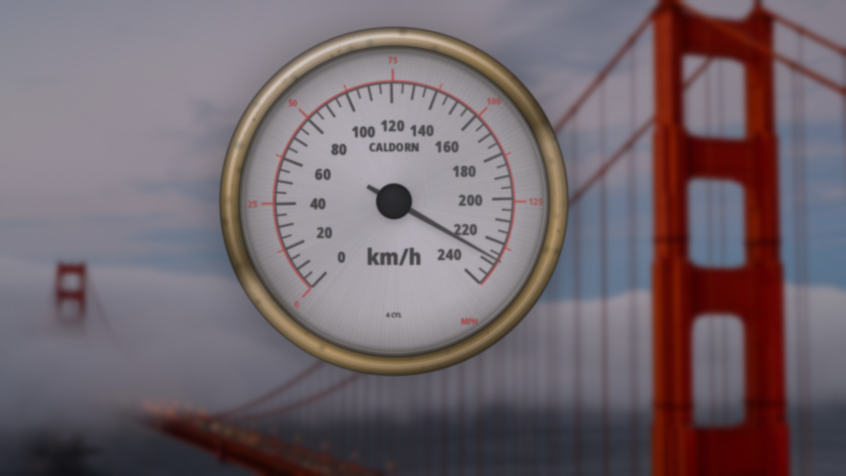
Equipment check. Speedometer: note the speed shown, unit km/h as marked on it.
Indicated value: 227.5 km/h
